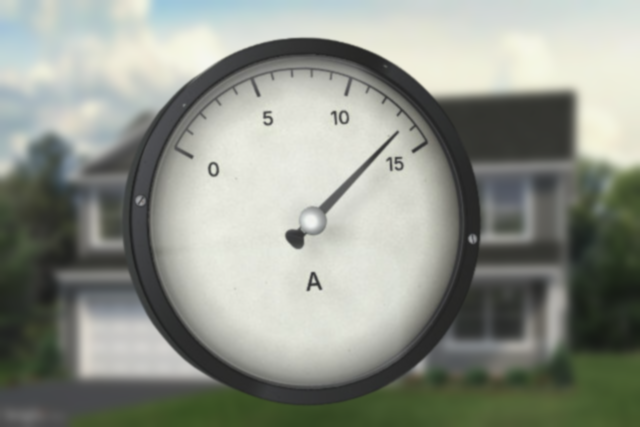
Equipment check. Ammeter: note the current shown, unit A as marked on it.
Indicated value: 13.5 A
